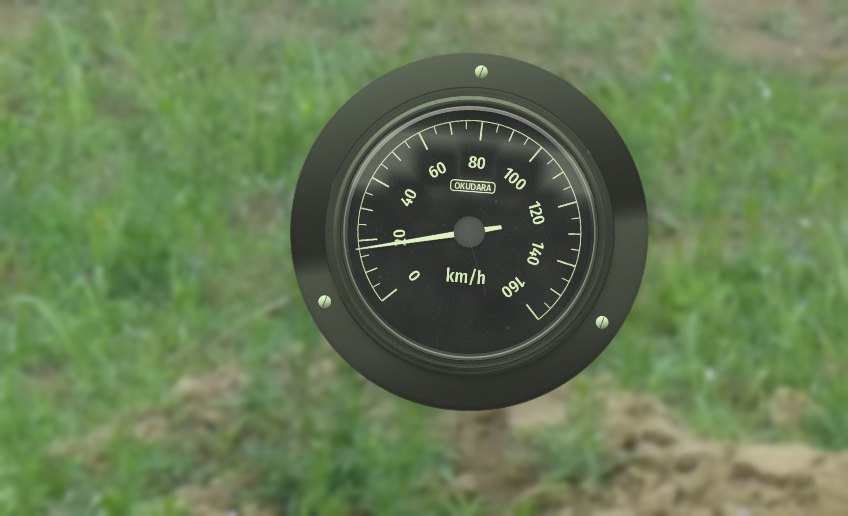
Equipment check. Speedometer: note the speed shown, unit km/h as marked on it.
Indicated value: 17.5 km/h
